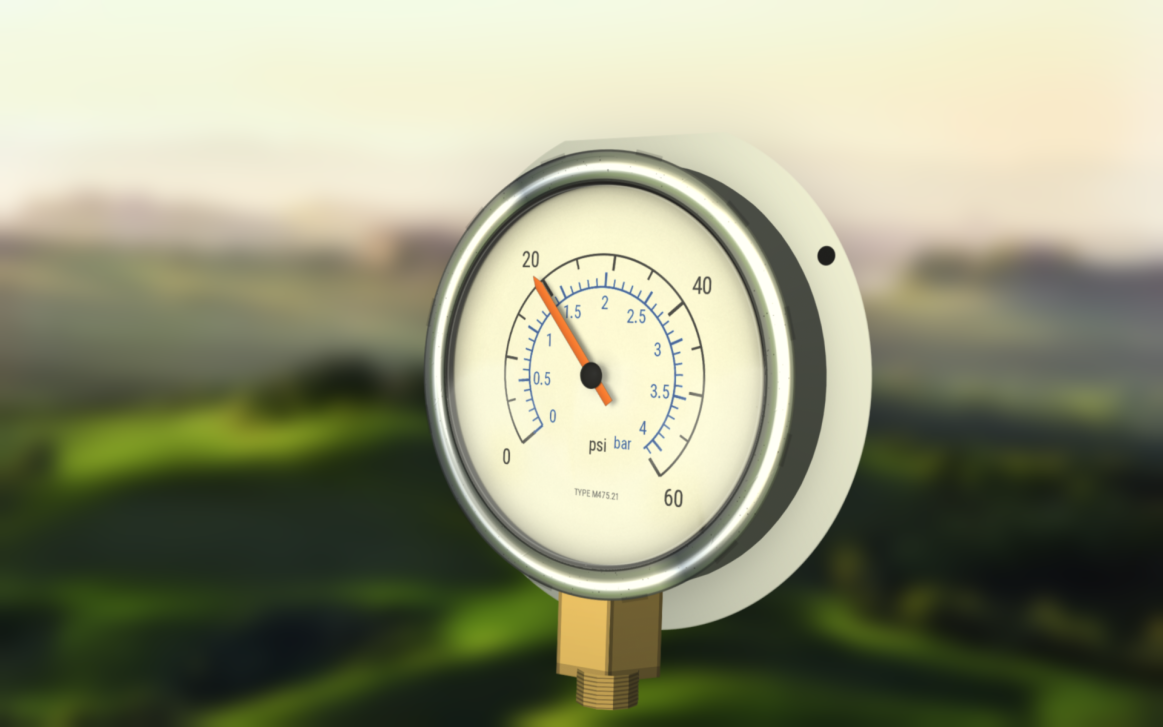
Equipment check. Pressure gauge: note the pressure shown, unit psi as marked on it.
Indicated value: 20 psi
